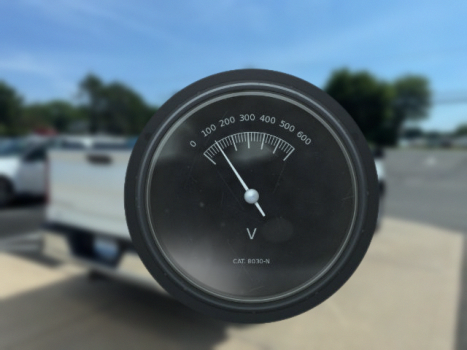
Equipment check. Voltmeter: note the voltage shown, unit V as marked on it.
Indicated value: 100 V
